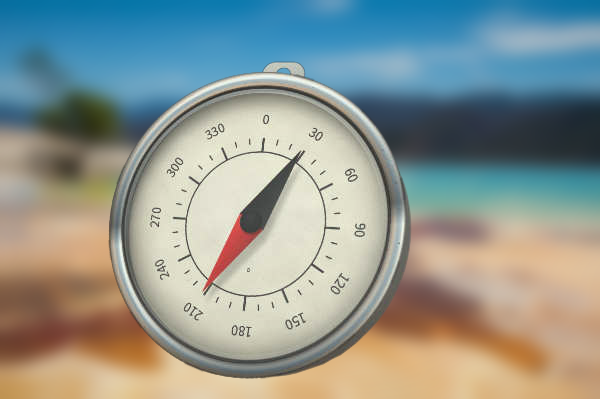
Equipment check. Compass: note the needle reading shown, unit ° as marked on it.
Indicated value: 210 °
